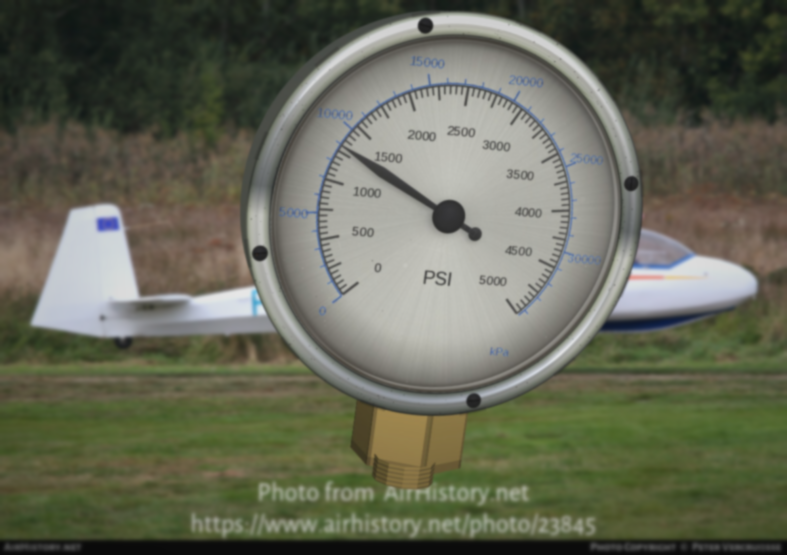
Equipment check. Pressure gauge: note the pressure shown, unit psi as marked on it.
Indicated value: 1300 psi
